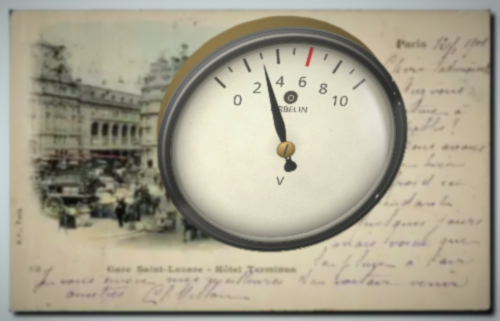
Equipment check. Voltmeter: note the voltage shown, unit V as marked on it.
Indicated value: 3 V
